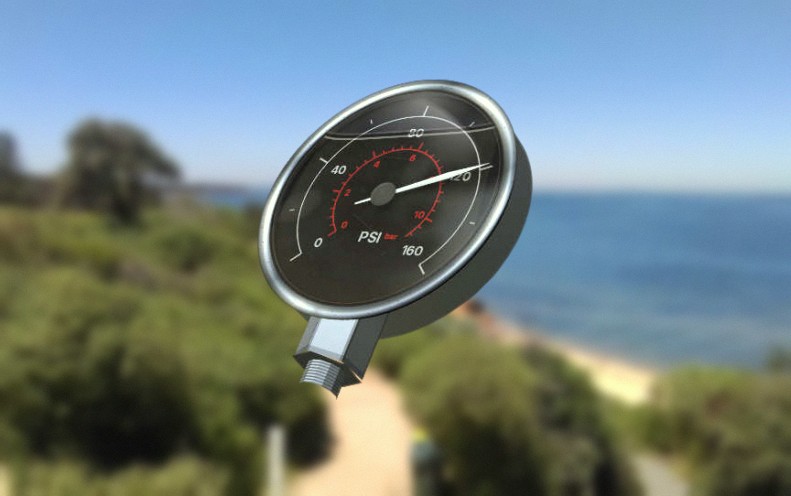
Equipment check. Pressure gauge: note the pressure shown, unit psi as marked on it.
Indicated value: 120 psi
